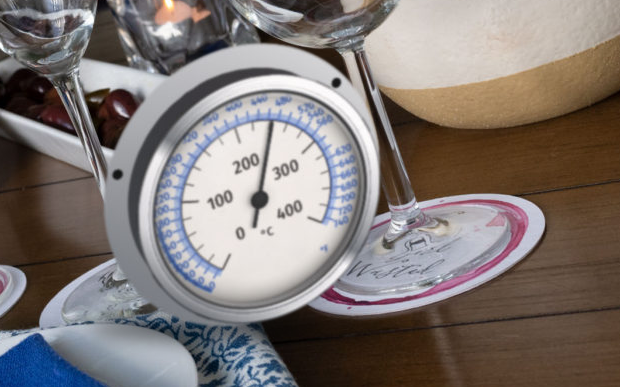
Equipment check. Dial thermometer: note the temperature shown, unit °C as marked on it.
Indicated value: 240 °C
